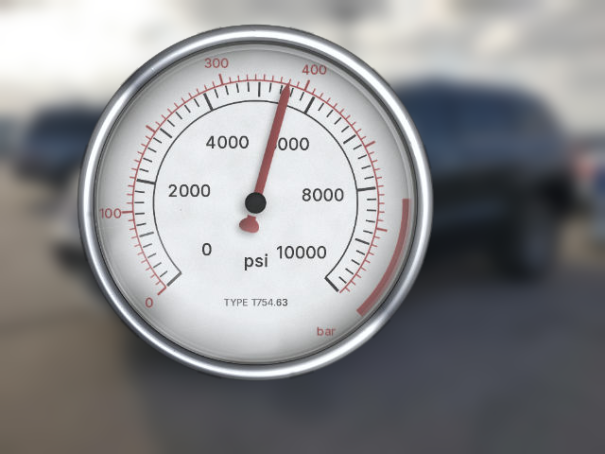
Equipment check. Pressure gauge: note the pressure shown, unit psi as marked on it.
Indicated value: 5500 psi
